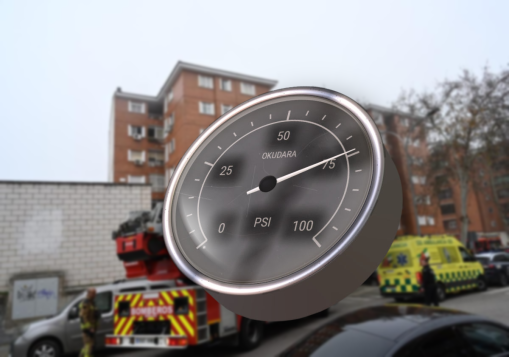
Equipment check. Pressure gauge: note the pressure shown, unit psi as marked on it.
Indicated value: 75 psi
